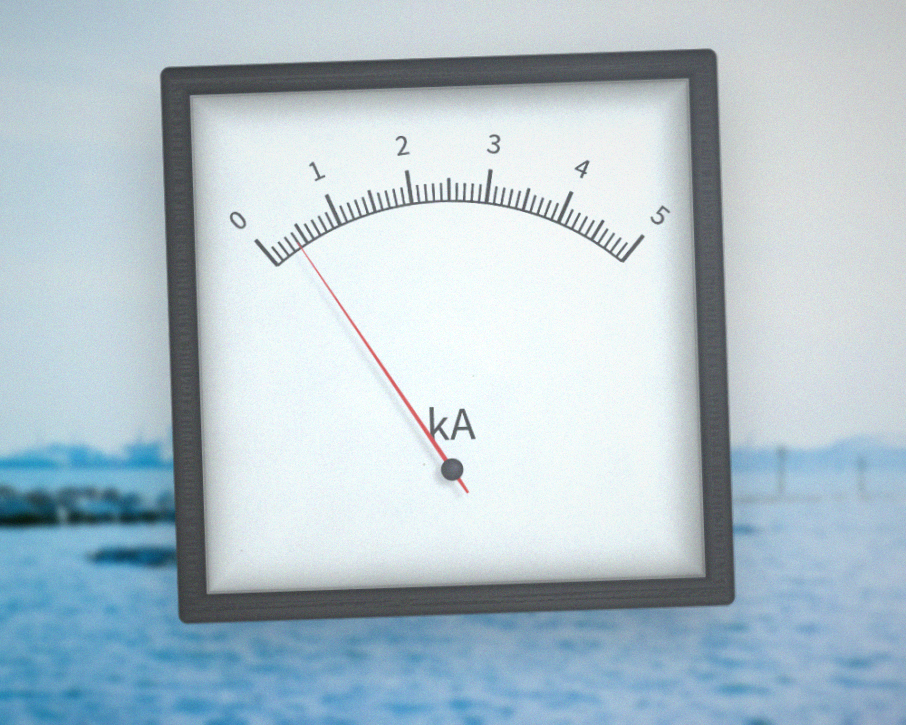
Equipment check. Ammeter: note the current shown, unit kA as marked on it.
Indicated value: 0.4 kA
